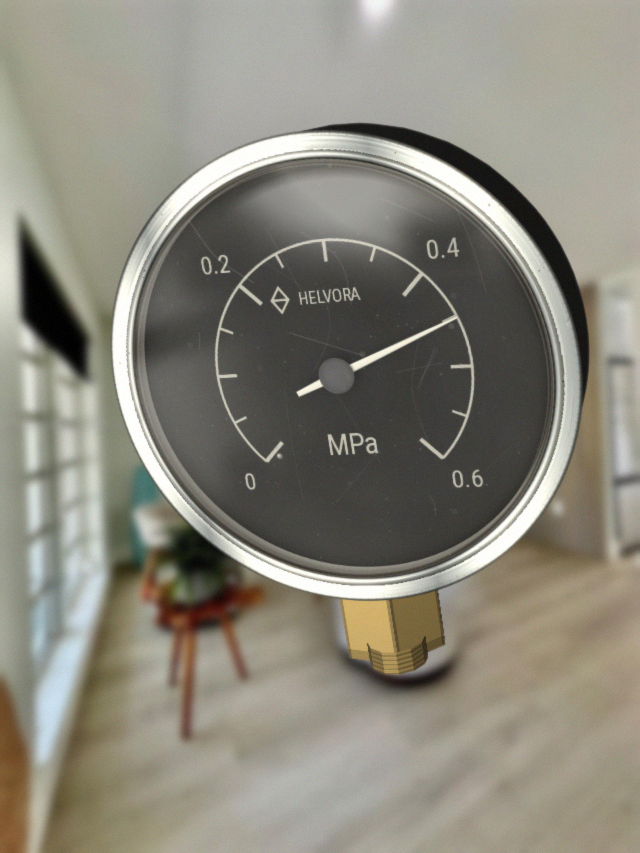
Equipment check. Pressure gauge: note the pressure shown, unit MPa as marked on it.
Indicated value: 0.45 MPa
